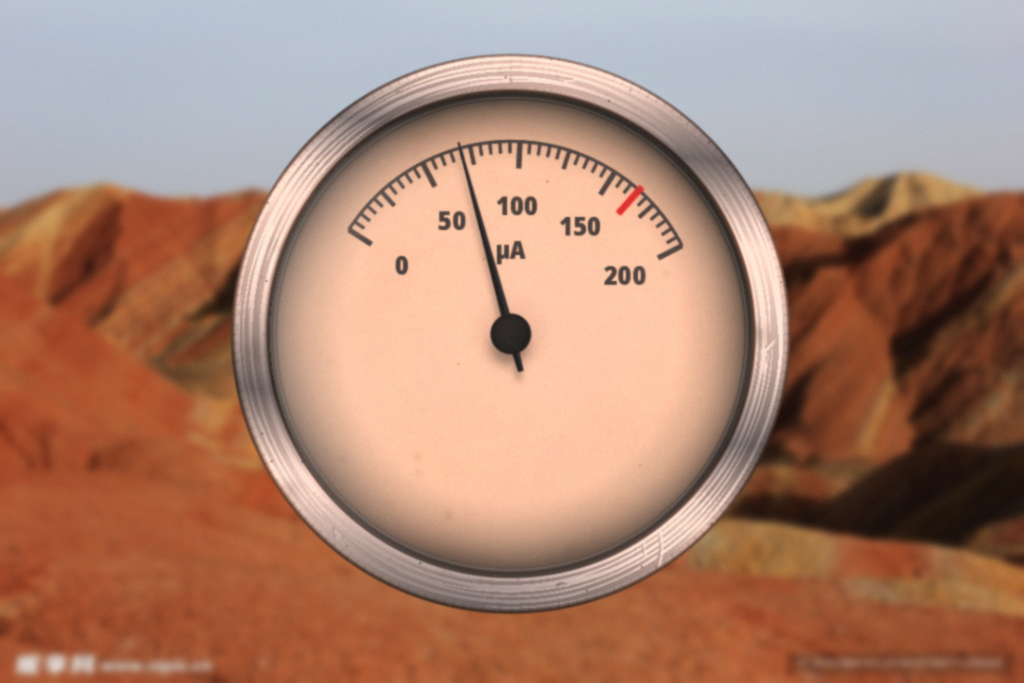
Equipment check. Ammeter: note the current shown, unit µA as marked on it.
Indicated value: 70 µA
